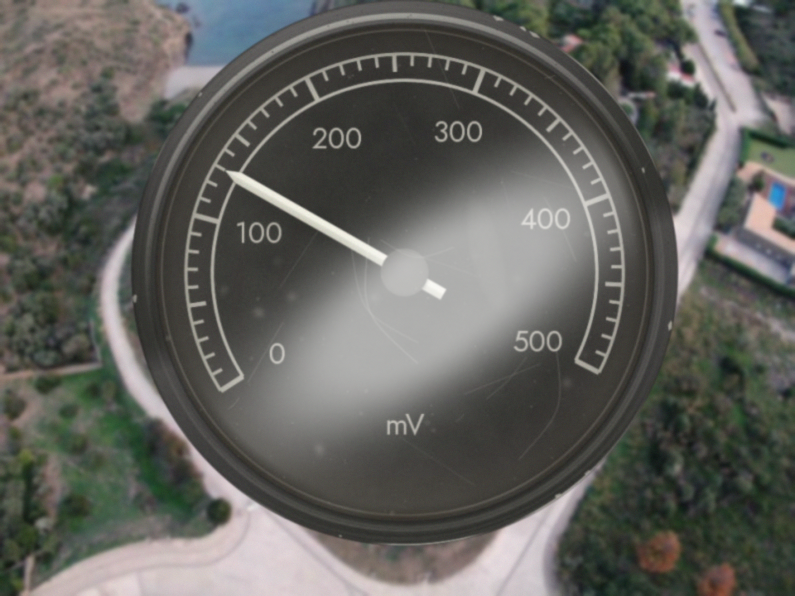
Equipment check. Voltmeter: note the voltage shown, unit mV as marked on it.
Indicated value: 130 mV
